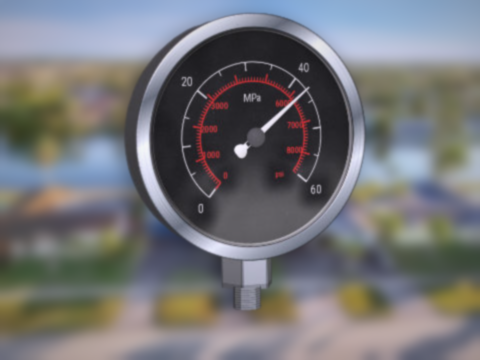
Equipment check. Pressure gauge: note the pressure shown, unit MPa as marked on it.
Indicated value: 42.5 MPa
